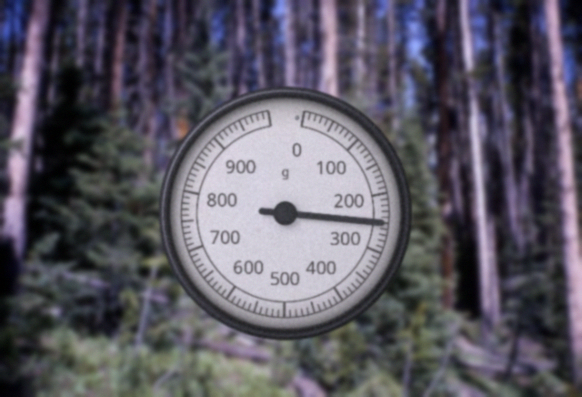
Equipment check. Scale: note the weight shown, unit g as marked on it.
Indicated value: 250 g
